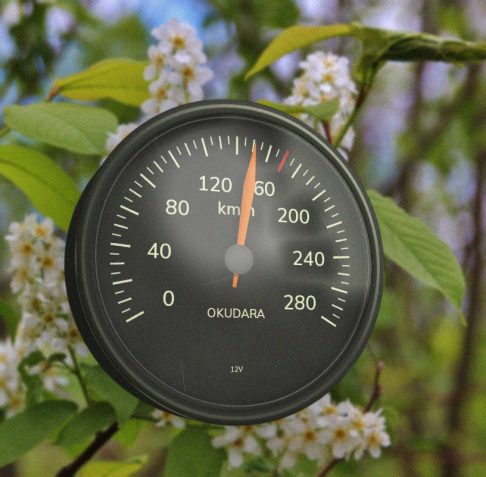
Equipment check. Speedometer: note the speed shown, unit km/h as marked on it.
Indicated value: 150 km/h
